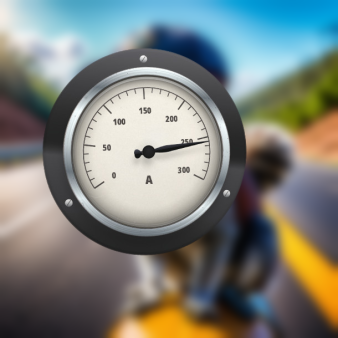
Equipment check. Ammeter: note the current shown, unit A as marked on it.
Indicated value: 255 A
